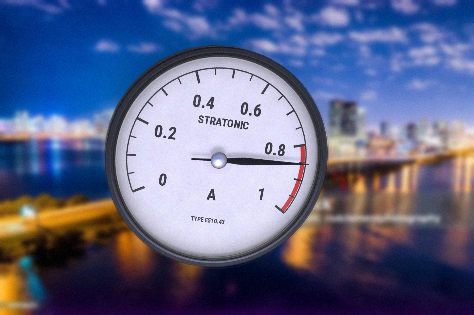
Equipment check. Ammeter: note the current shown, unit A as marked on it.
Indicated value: 0.85 A
